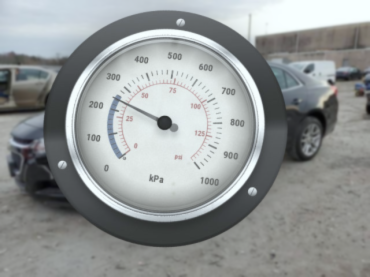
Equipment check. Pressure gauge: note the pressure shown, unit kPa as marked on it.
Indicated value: 240 kPa
